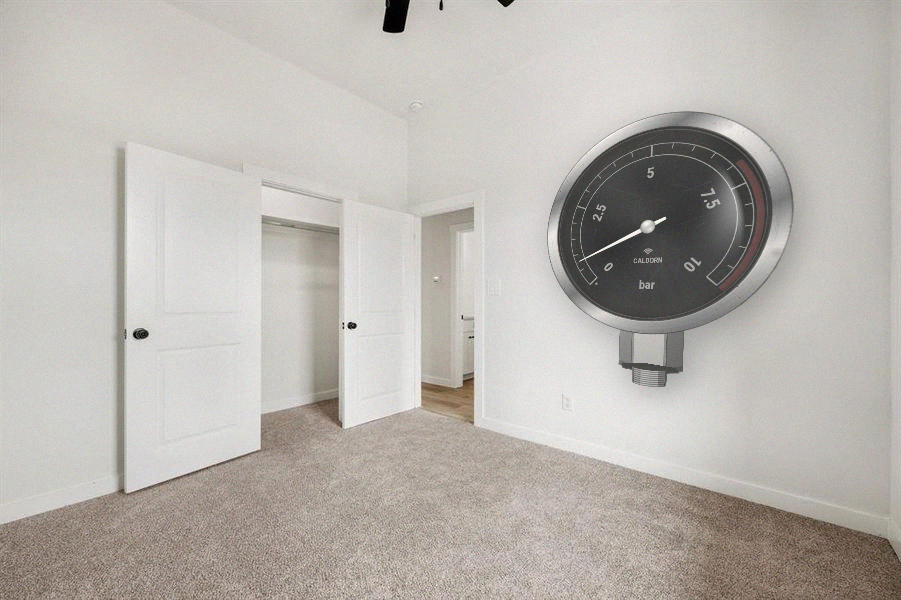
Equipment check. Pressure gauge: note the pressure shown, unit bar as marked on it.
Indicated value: 0.75 bar
